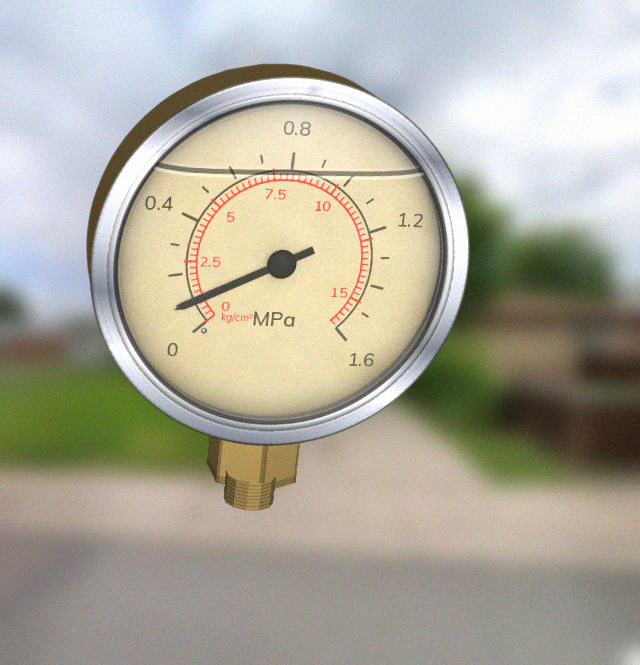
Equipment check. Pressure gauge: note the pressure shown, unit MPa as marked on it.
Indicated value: 0.1 MPa
